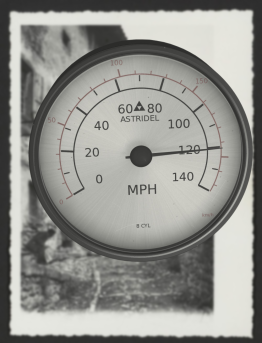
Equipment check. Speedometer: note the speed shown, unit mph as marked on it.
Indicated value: 120 mph
